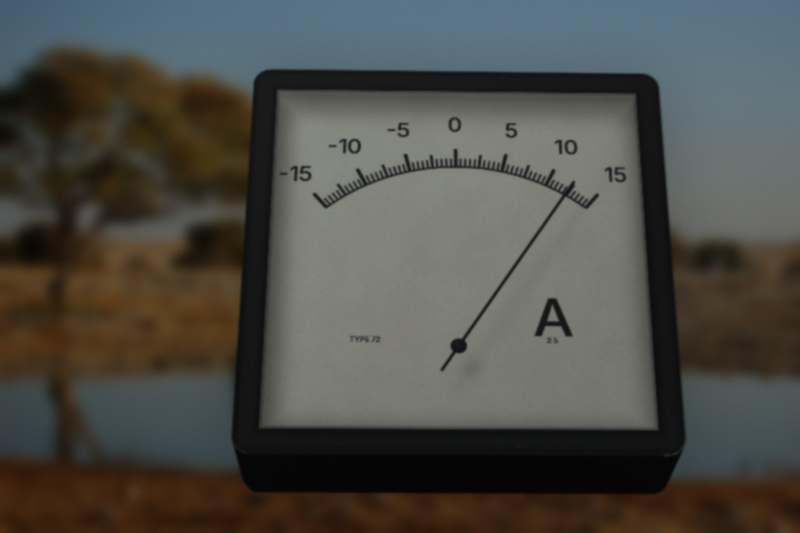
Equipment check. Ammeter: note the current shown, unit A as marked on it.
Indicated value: 12.5 A
